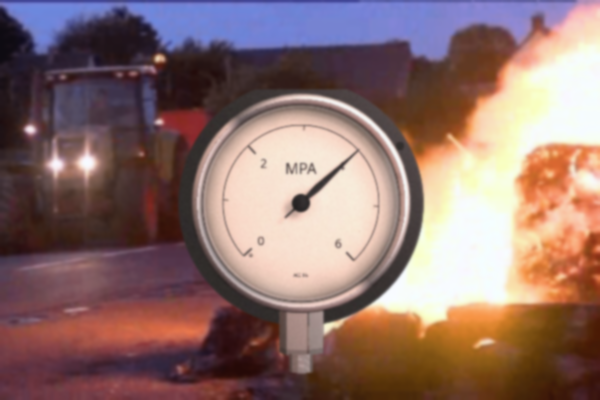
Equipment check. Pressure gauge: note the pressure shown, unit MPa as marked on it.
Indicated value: 4 MPa
